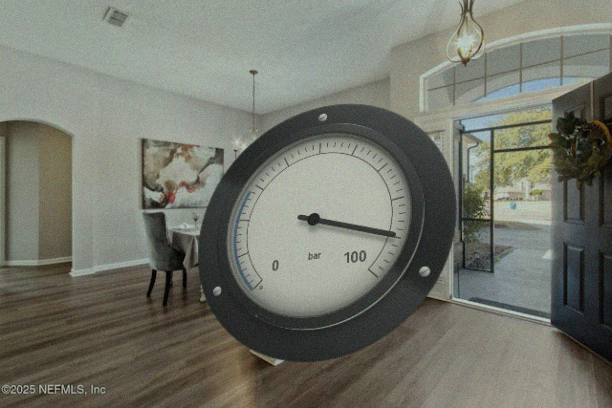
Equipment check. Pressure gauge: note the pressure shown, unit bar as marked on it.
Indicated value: 90 bar
